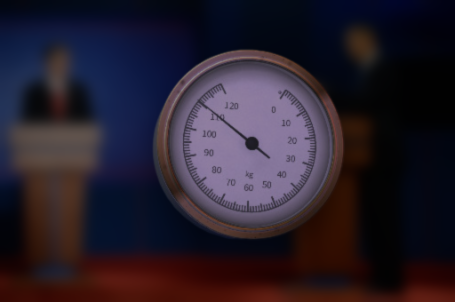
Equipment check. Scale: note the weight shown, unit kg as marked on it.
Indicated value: 110 kg
